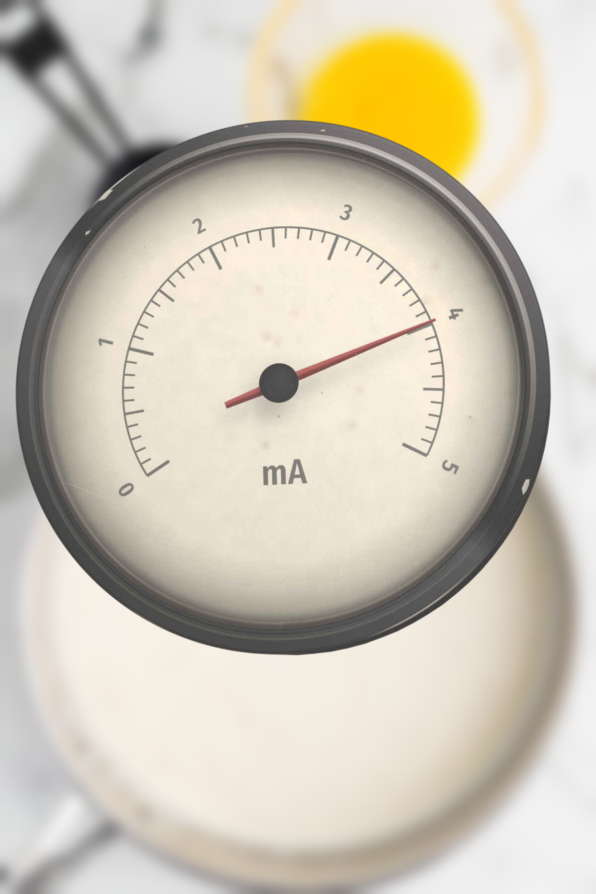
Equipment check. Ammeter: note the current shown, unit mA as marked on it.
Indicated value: 4 mA
